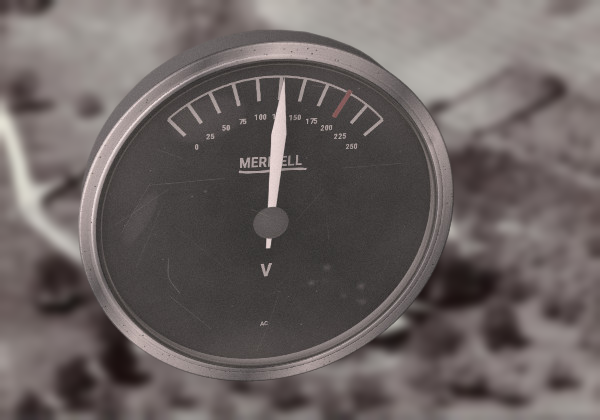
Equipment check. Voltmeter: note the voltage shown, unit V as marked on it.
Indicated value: 125 V
